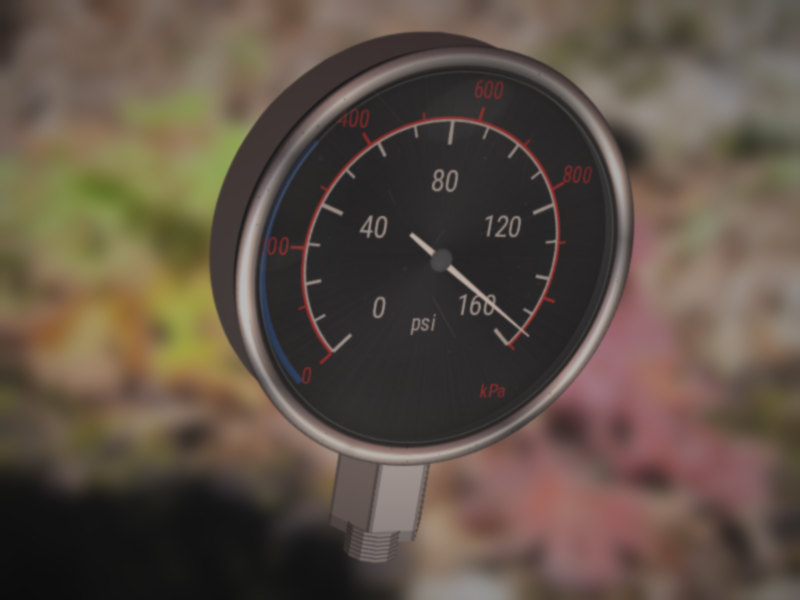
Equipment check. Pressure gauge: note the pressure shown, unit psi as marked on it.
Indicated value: 155 psi
